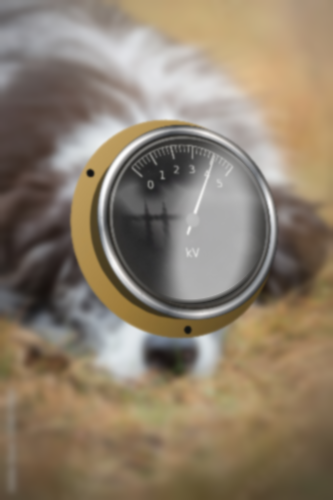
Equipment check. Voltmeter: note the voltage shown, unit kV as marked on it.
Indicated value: 4 kV
